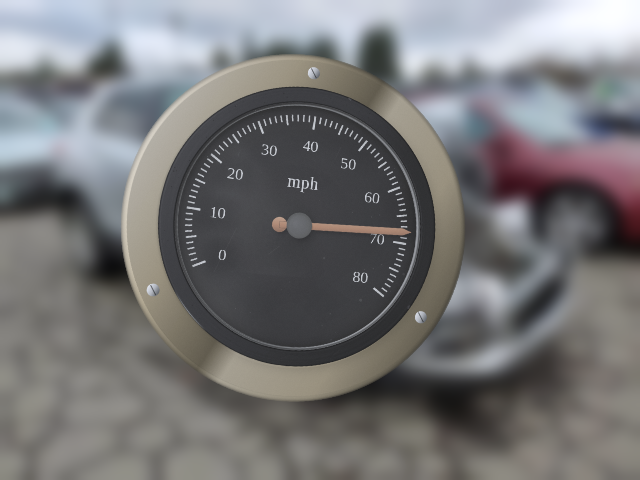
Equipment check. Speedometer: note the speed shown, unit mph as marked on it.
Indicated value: 68 mph
